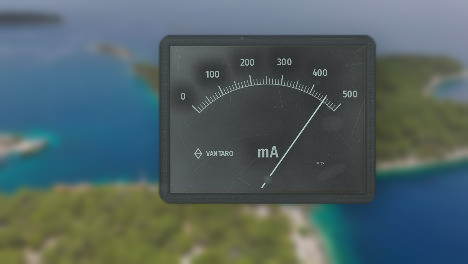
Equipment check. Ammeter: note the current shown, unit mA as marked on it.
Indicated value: 450 mA
